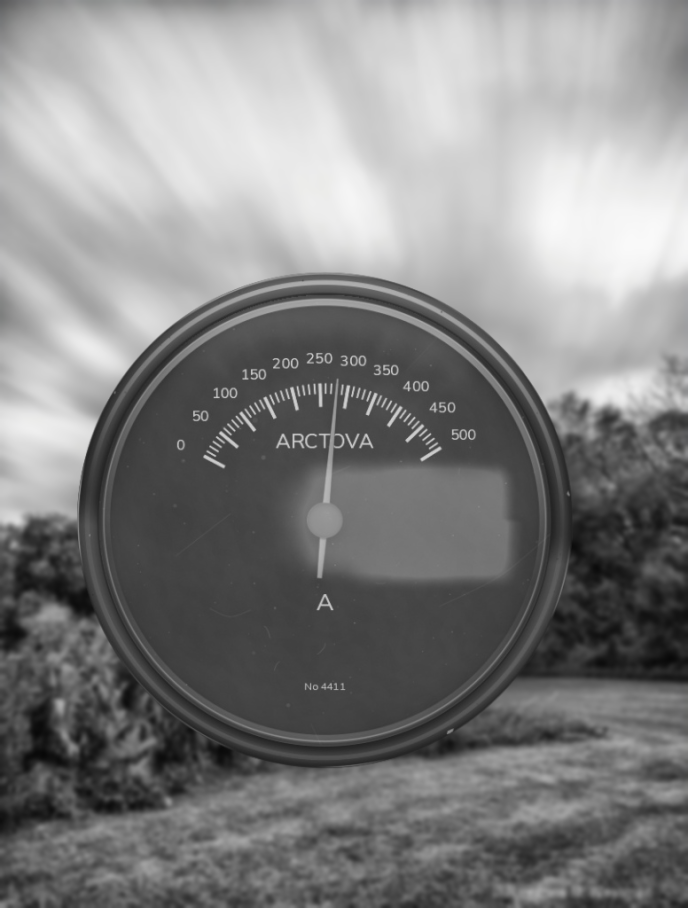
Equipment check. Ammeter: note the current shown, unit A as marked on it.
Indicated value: 280 A
